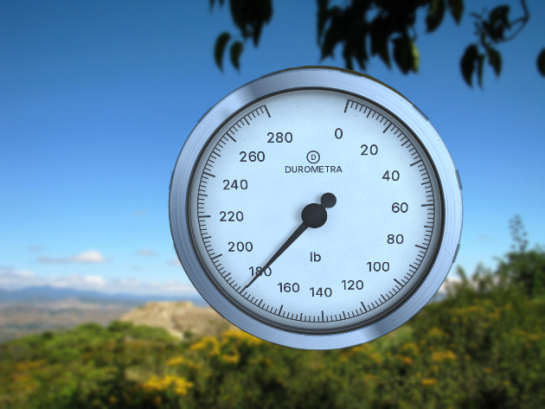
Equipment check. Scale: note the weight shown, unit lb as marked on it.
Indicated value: 180 lb
